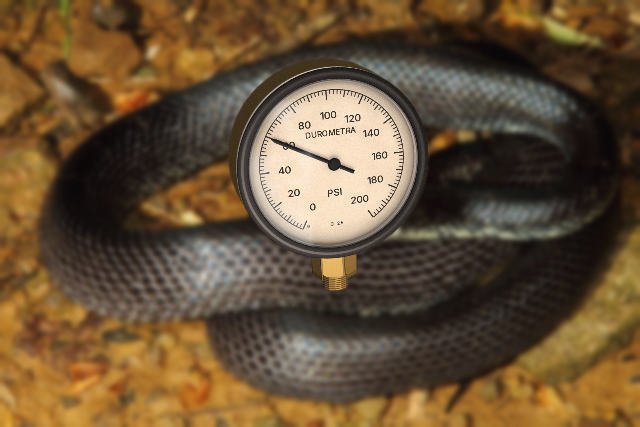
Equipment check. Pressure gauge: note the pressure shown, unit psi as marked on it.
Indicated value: 60 psi
